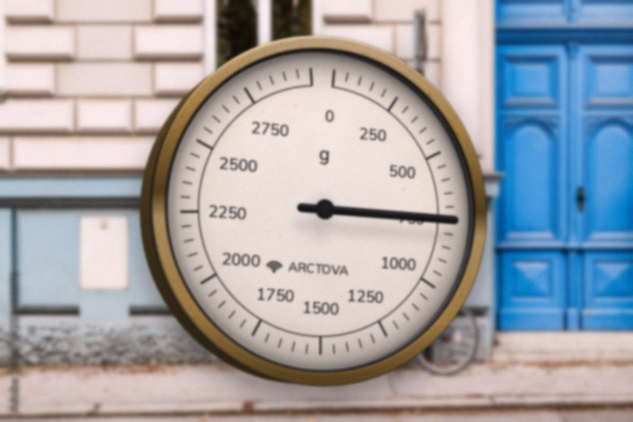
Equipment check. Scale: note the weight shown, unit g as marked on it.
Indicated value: 750 g
